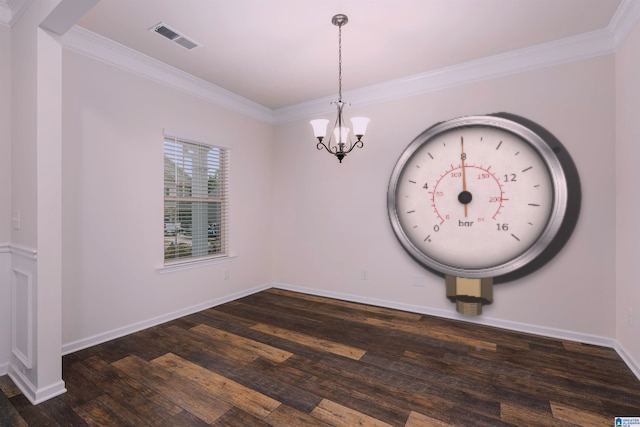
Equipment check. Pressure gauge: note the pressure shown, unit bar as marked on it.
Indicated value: 8 bar
